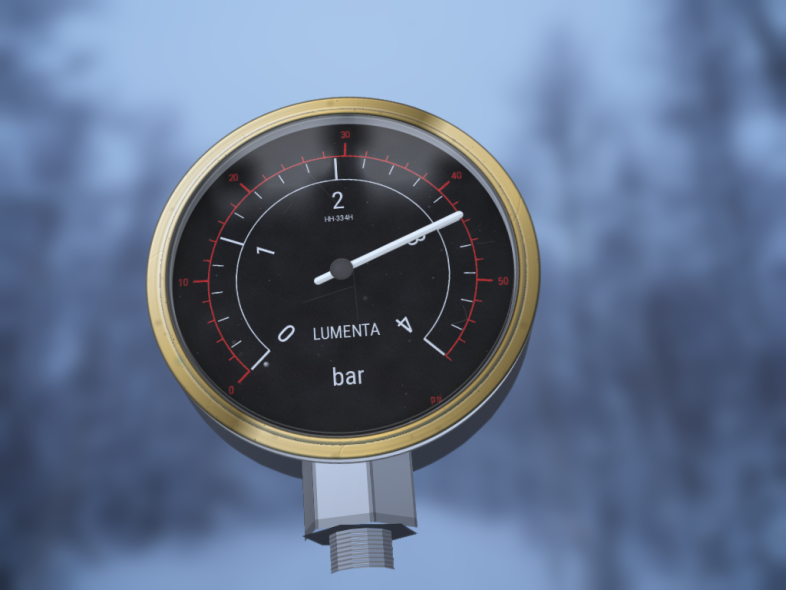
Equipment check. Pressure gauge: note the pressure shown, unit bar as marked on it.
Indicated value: 3 bar
